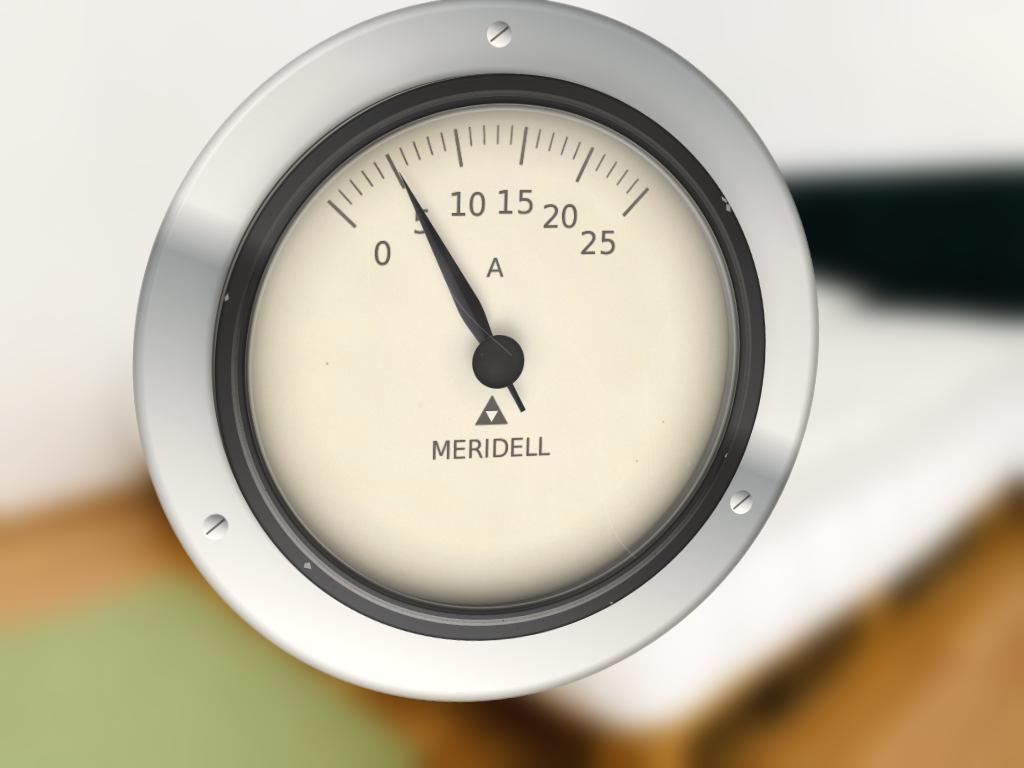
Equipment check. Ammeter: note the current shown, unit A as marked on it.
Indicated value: 5 A
